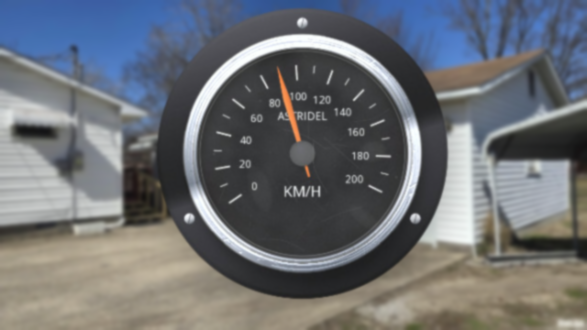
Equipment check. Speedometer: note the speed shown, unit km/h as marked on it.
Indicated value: 90 km/h
